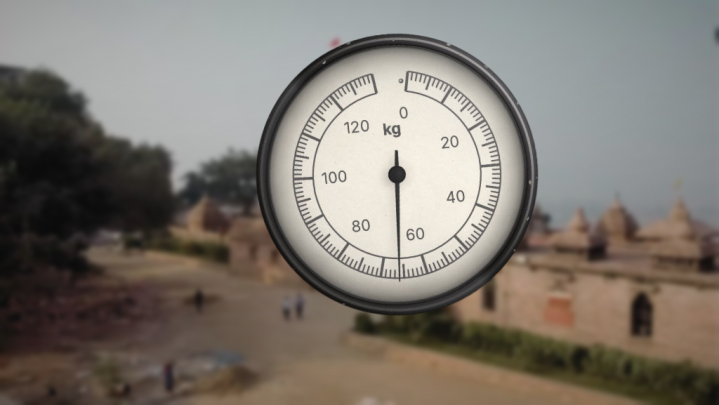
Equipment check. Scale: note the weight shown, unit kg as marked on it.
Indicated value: 66 kg
